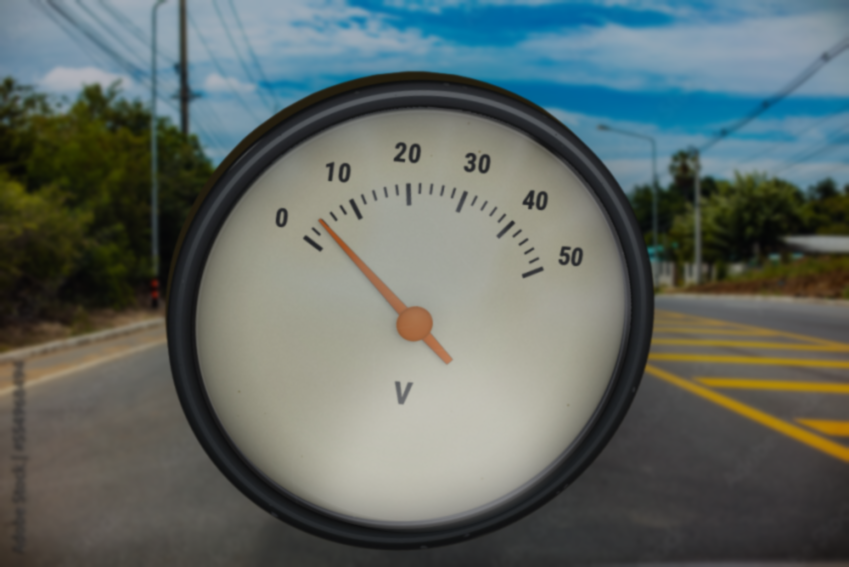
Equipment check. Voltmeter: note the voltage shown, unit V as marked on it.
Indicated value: 4 V
